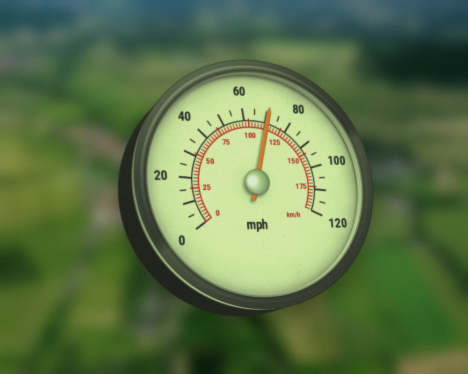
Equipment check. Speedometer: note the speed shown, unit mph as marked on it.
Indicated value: 70 mph
